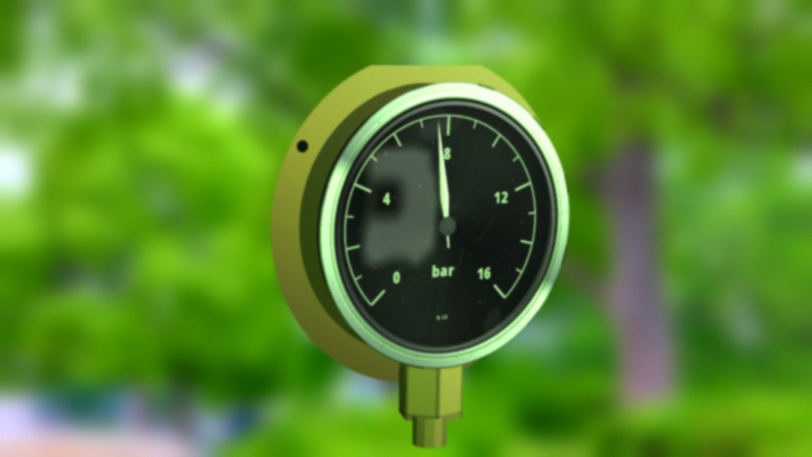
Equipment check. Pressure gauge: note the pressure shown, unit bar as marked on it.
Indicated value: 7.5 bar
